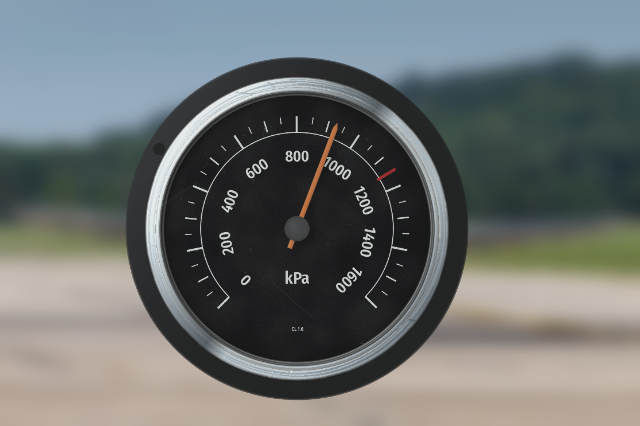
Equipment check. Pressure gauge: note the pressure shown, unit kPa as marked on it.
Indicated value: 925 kPa
